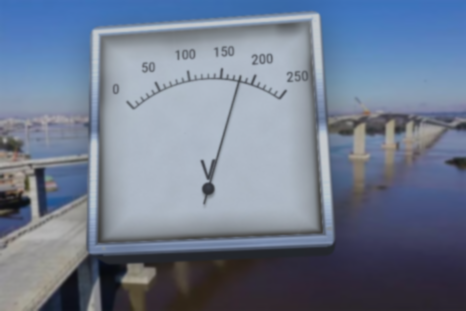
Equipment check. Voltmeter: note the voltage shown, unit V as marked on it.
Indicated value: 180 V
